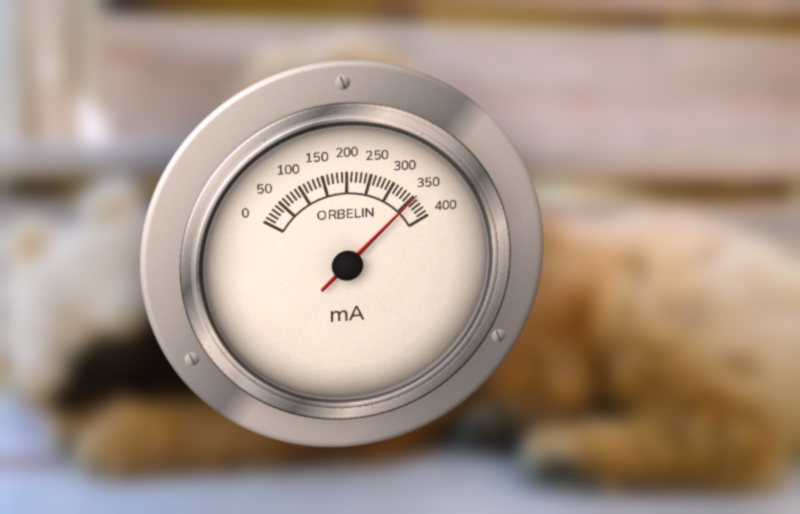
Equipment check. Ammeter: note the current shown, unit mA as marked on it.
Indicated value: 350 mA
